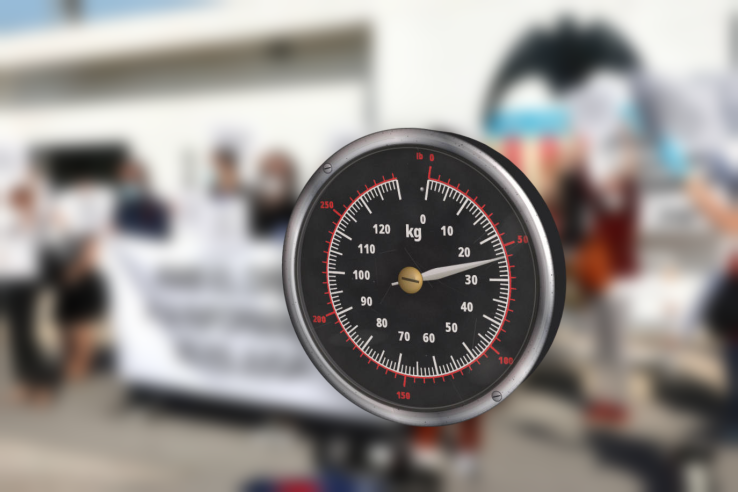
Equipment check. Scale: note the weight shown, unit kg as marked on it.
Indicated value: 25 kg
